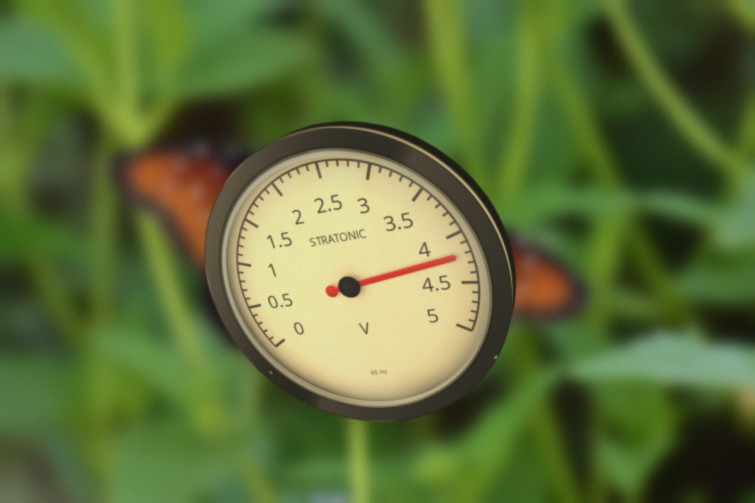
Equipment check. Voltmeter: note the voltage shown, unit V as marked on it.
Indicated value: 4.2 V
